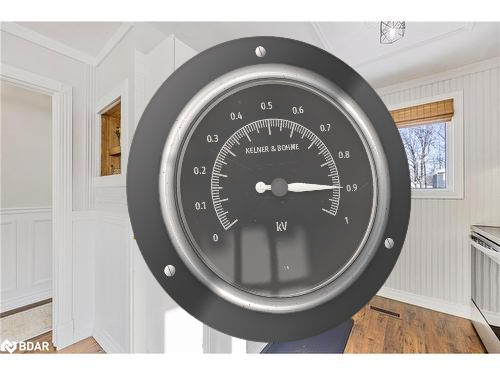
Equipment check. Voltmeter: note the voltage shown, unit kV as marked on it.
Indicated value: 0.9 kV
